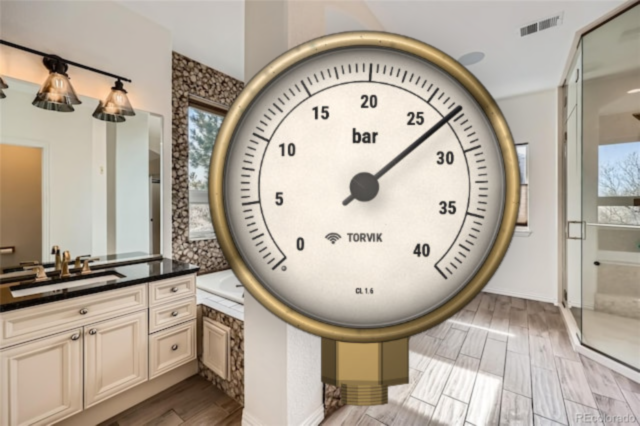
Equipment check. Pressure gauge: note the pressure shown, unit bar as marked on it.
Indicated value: 27 bar
